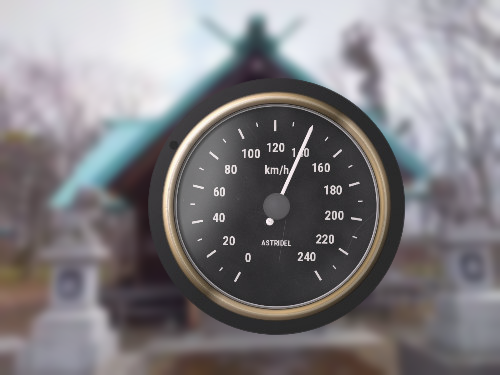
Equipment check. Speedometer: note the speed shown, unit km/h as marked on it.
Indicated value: 140 km/h
